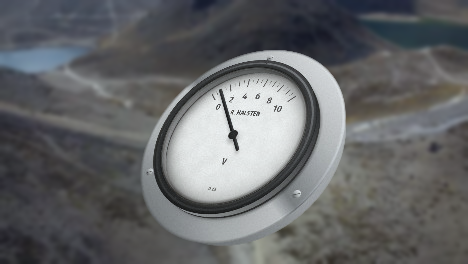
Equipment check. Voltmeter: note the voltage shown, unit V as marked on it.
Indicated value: 1 V
